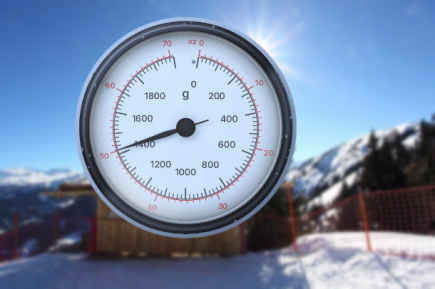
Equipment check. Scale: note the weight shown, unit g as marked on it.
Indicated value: 1420 g
